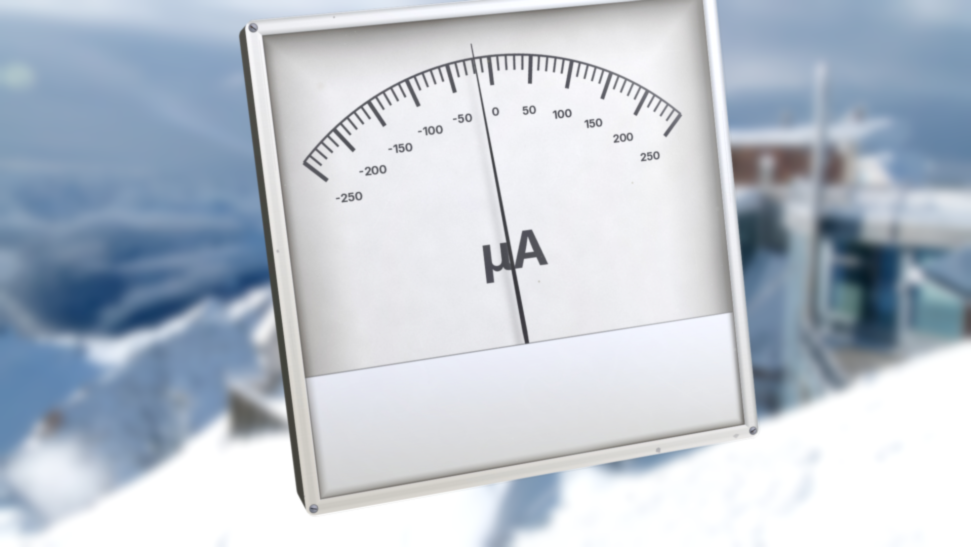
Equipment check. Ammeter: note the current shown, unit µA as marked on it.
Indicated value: -20 µA
